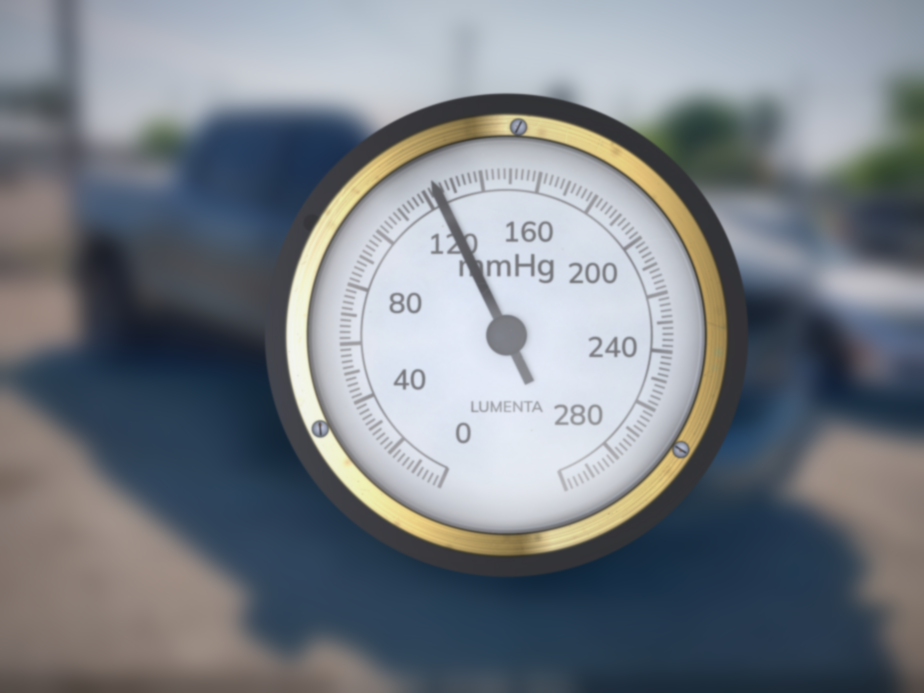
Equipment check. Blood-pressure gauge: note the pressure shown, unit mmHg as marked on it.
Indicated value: 124 mmHg
